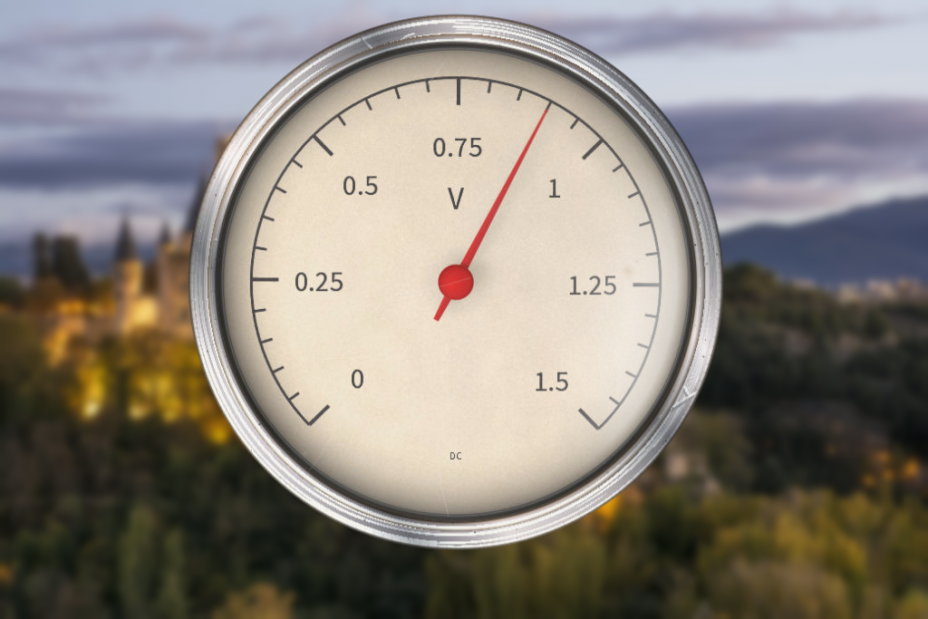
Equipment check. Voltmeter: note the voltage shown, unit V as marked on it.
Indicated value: 0.9 V
